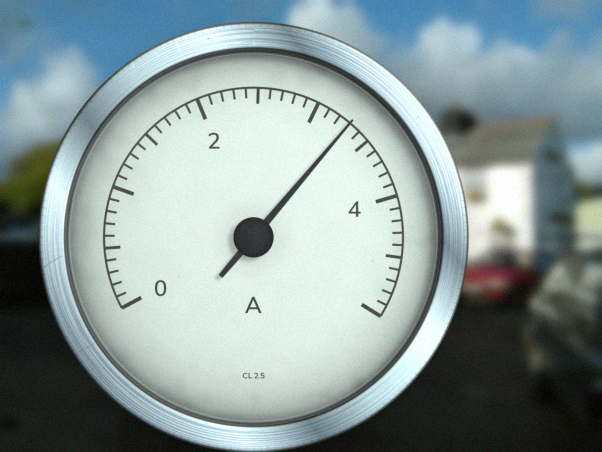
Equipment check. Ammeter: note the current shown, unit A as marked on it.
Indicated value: 3.3 A
